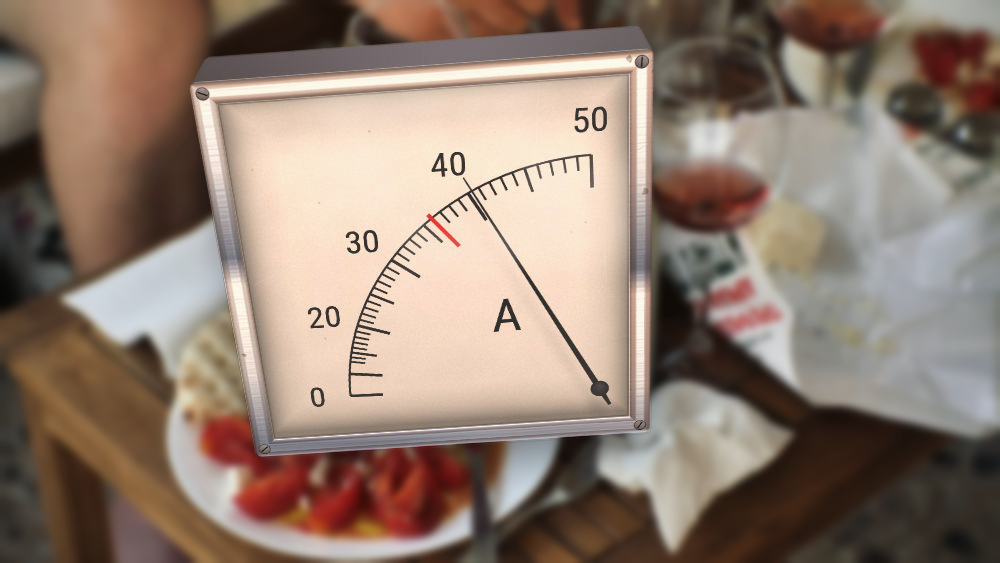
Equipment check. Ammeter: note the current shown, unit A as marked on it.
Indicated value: 40.5 A
